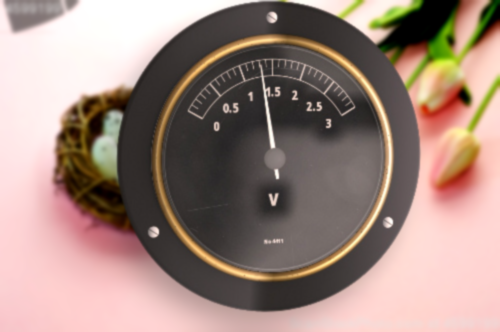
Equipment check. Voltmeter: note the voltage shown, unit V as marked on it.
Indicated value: 1.3 V
